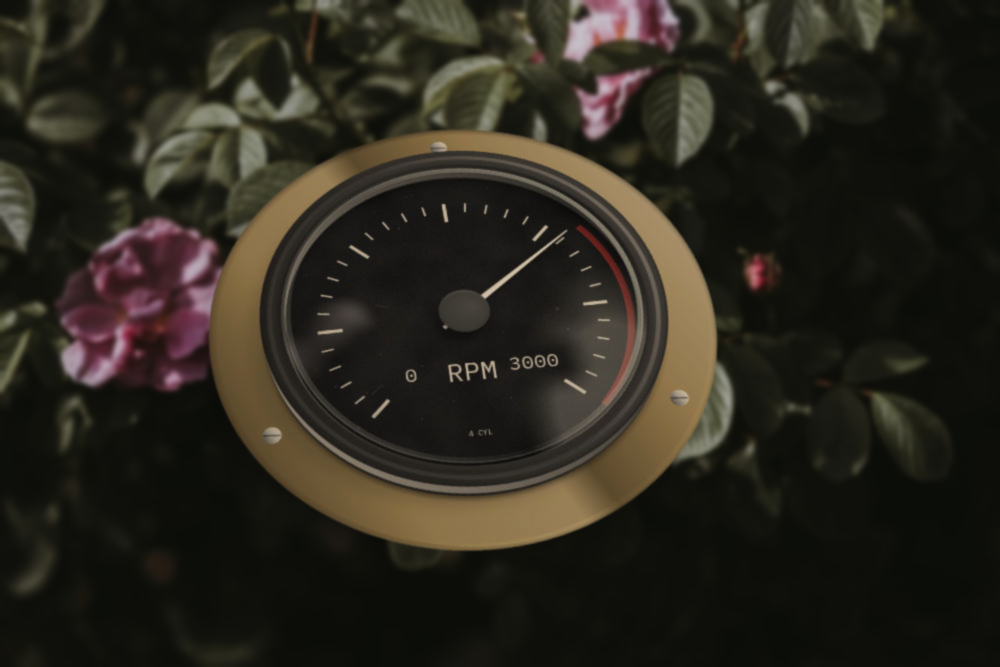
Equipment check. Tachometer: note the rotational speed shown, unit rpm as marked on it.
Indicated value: 2100 rpm
